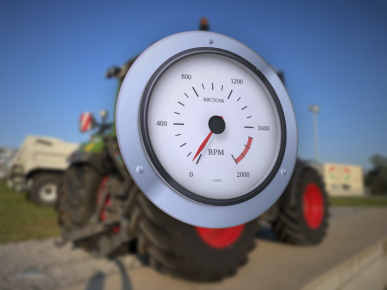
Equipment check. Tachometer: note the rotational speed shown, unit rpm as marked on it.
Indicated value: 50 rpm
